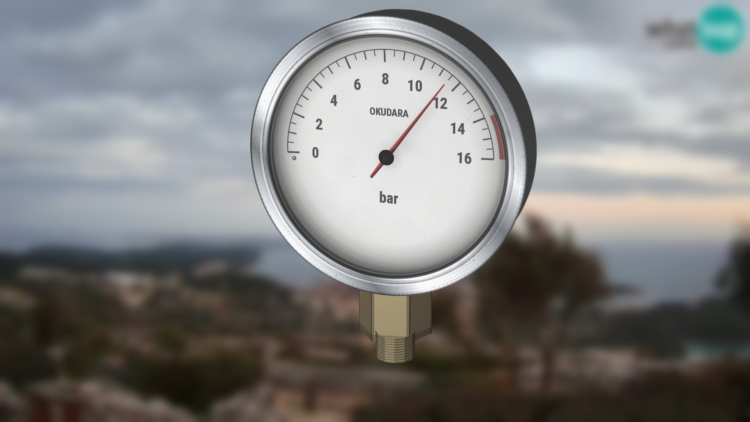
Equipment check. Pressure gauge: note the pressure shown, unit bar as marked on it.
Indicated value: 11.5 bar
